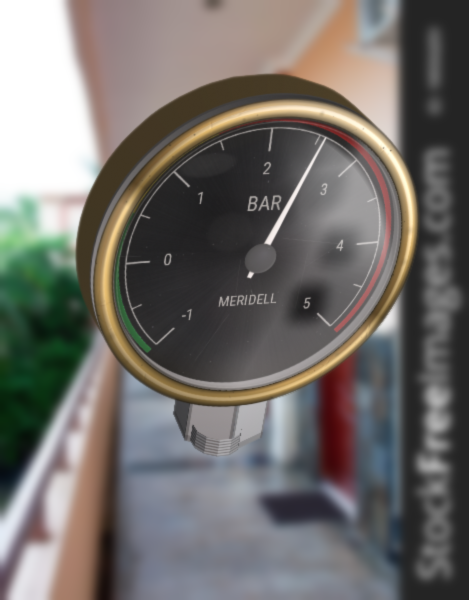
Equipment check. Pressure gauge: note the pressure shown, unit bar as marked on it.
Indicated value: 2.5 bar
